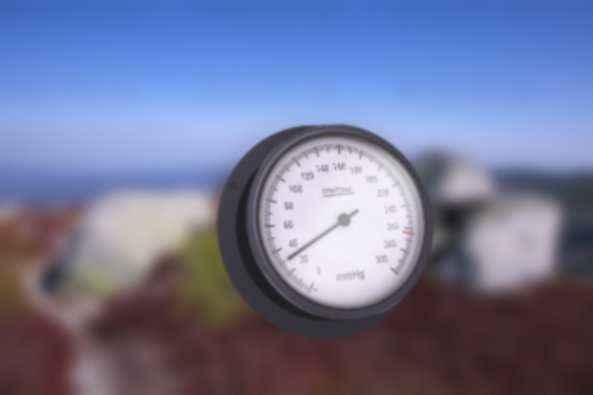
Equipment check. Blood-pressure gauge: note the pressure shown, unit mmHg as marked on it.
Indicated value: 30 mmHg
